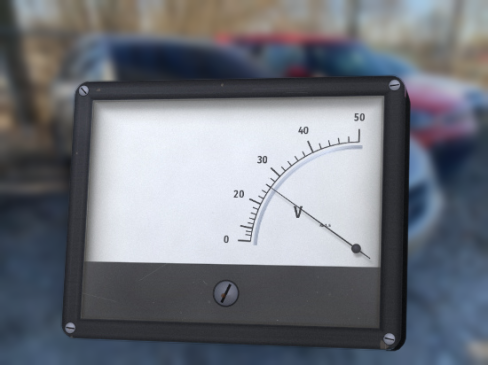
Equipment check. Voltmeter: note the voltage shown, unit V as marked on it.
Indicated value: 26 V
